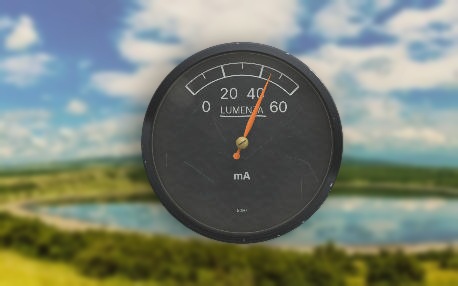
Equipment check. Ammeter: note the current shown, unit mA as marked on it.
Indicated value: 45 mA
